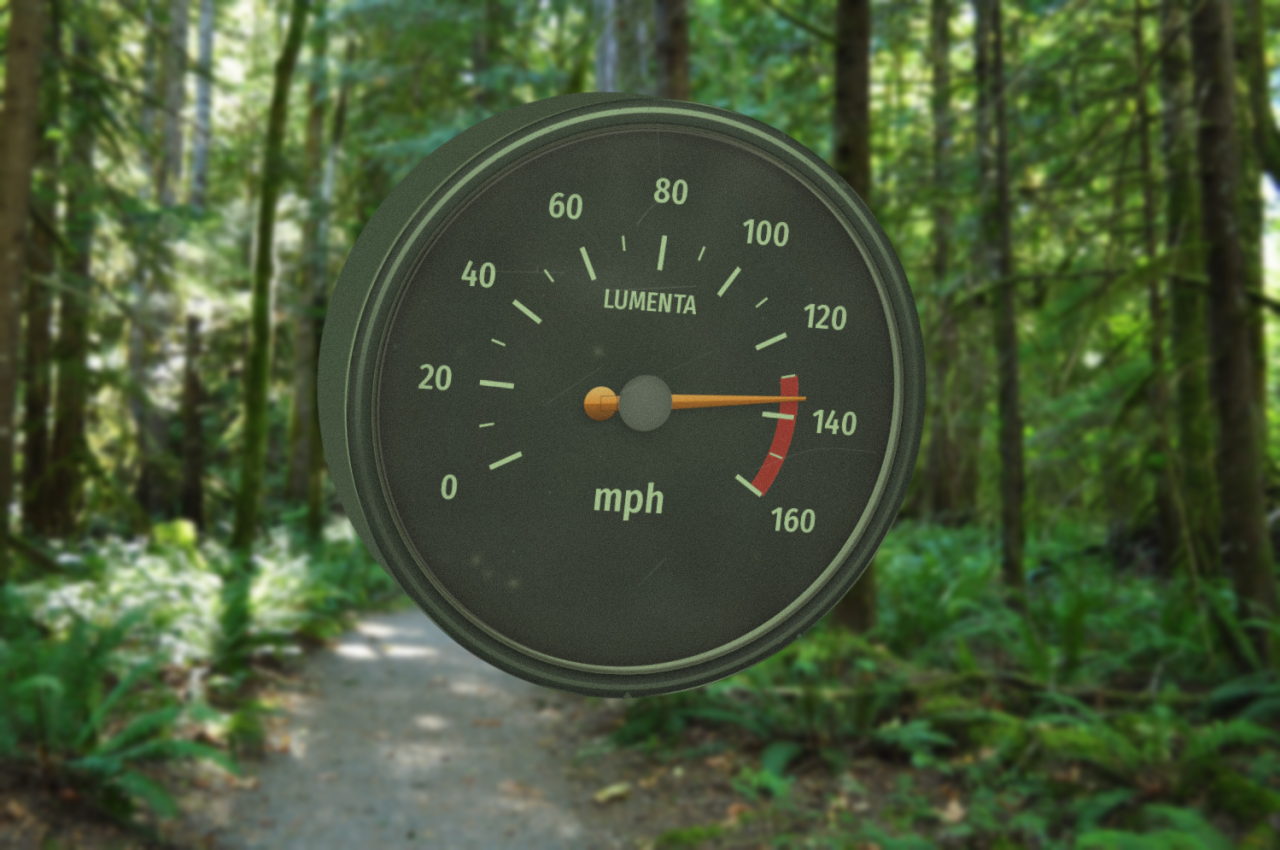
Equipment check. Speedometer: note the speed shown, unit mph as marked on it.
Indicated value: 135 mph
